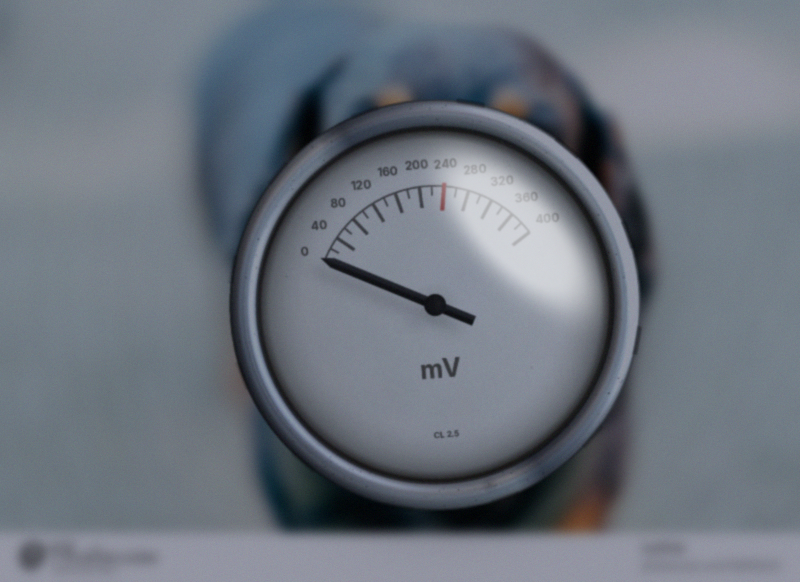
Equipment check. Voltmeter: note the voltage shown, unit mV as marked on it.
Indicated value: 0 mV
